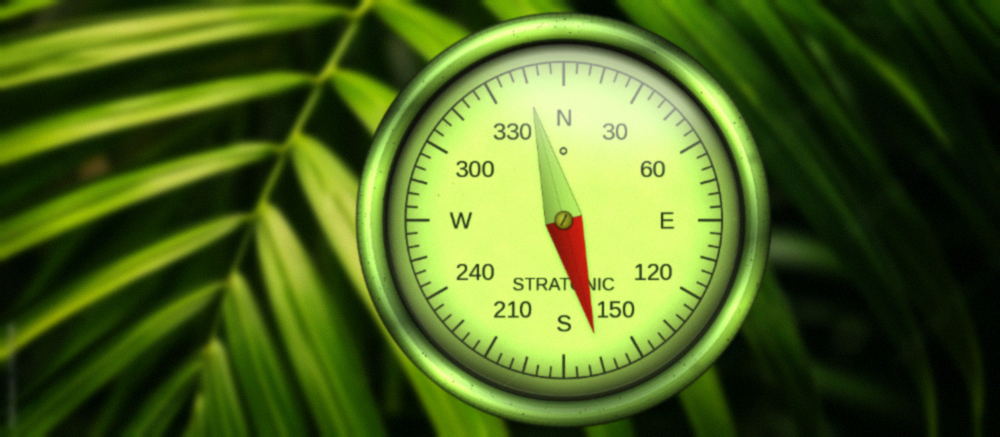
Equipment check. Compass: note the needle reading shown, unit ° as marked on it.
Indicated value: 165 °
